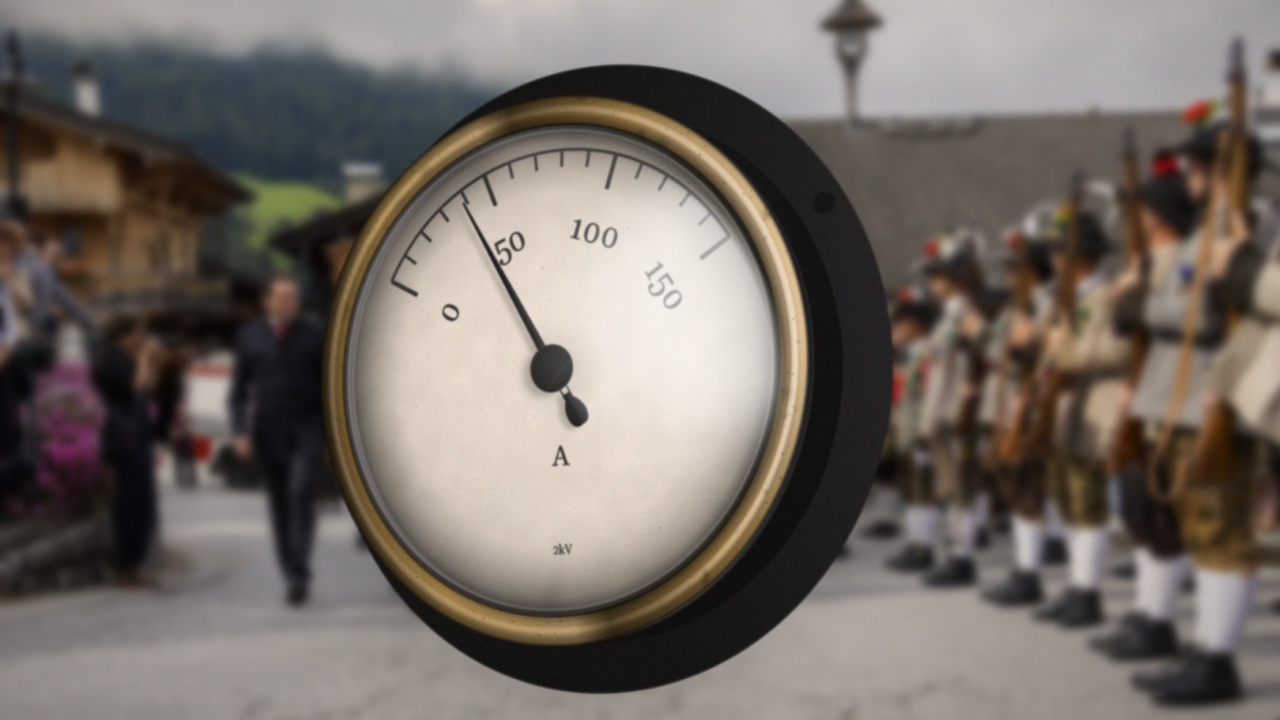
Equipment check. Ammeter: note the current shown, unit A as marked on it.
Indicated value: 40 A
